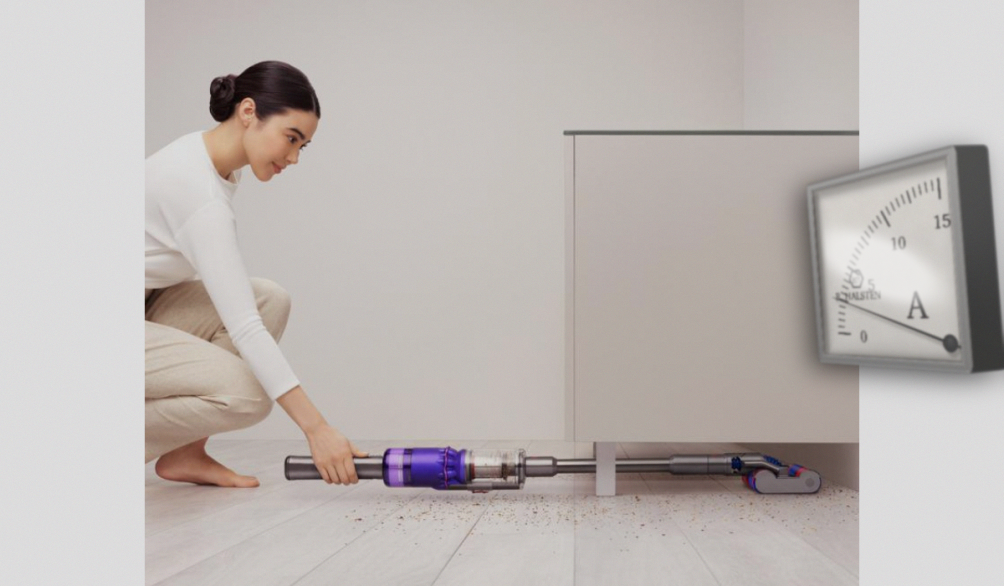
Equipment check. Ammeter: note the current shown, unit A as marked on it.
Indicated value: 2.5 A
